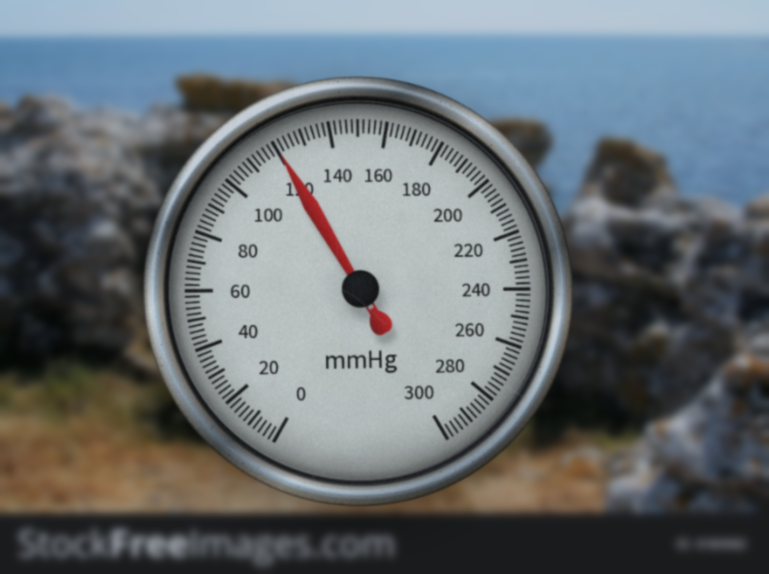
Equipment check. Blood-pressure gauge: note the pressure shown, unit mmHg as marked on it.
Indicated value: 120 mmHg
